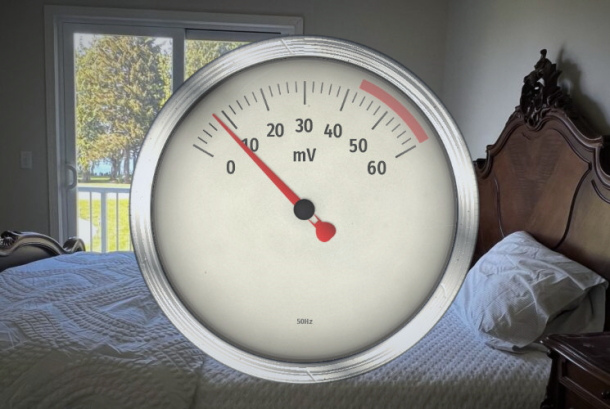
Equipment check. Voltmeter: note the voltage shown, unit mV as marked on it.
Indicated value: 8 mV
